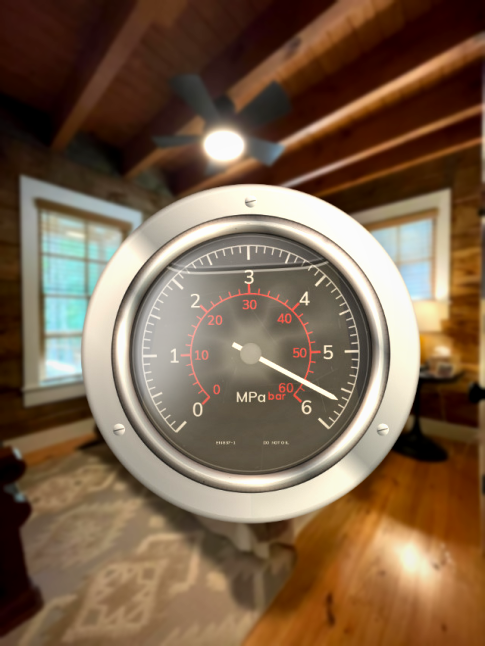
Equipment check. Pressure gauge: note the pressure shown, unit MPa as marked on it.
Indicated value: 5.65 MPa
